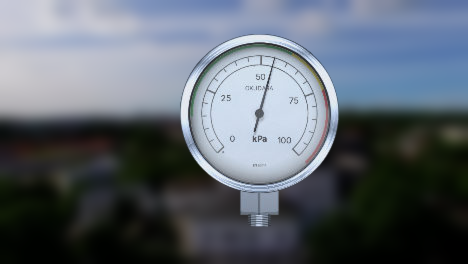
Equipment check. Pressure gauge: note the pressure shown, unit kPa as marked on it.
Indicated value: 55 kPa
